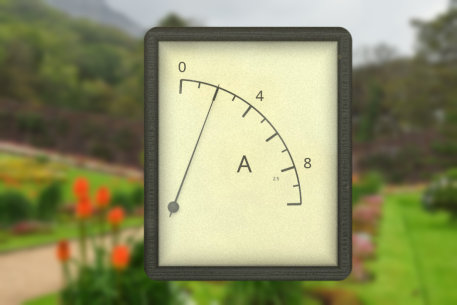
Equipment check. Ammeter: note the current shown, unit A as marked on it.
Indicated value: 2 A
